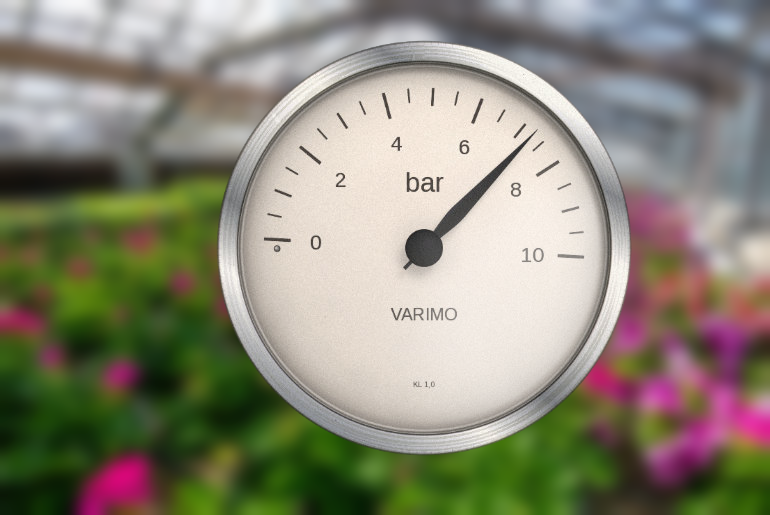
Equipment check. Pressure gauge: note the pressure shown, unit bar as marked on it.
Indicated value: 7.25 bar
